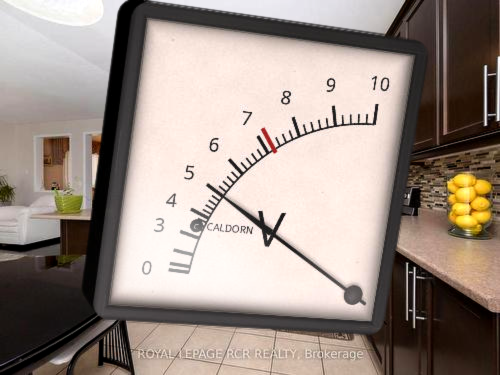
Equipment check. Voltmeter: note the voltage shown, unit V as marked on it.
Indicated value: 5 V
